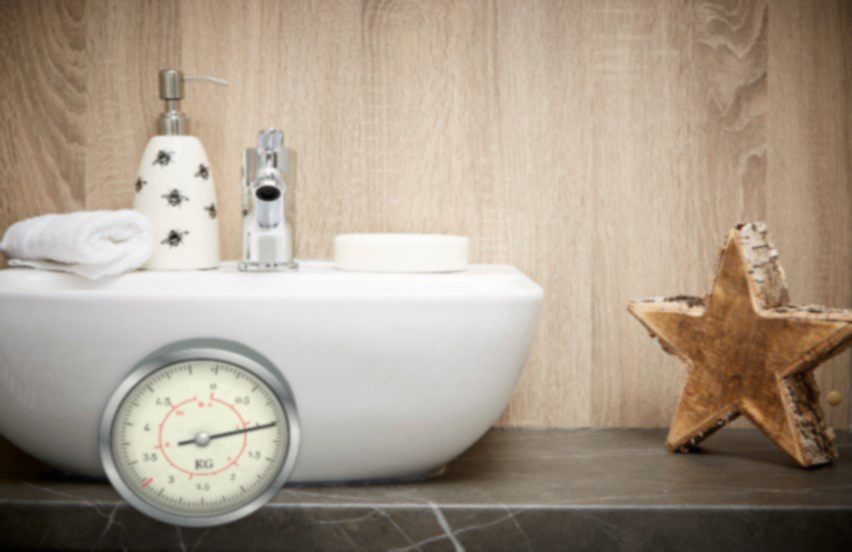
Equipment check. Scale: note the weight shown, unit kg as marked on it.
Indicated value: 1 kg
